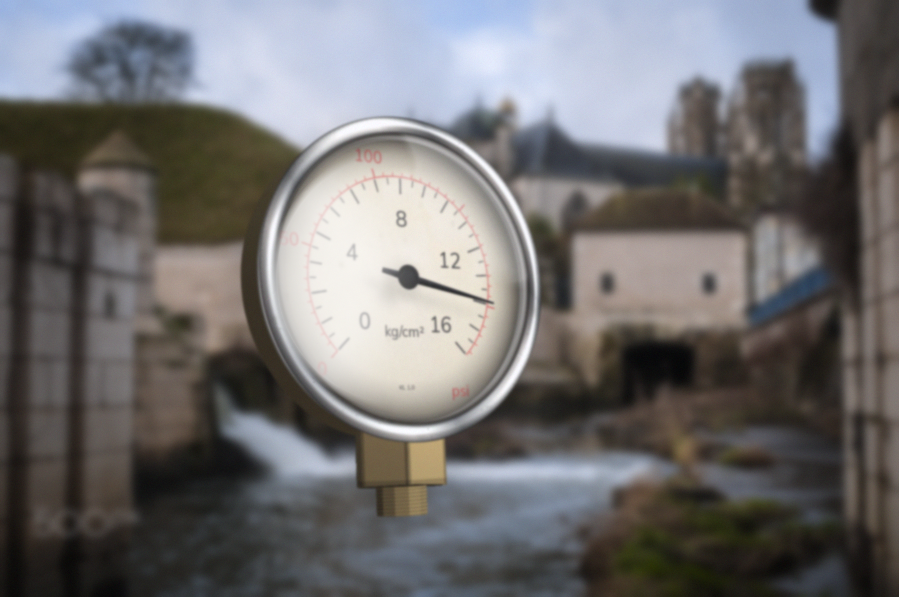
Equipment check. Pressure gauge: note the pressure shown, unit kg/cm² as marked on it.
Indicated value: 14 kg/cm²
